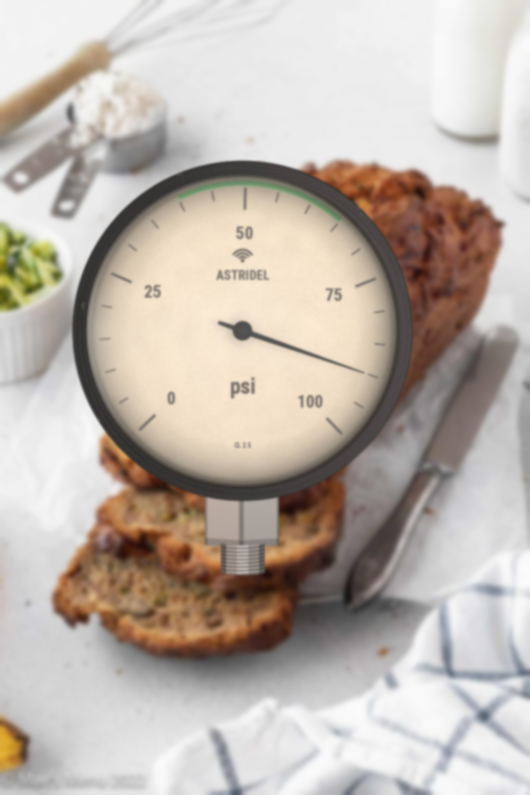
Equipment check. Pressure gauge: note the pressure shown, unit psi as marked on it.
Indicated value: 90 psi
